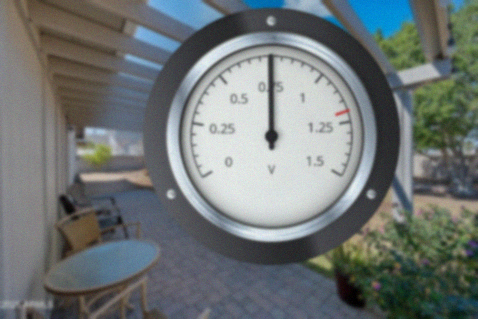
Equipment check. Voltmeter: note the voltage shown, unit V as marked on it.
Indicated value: 0.75 V
